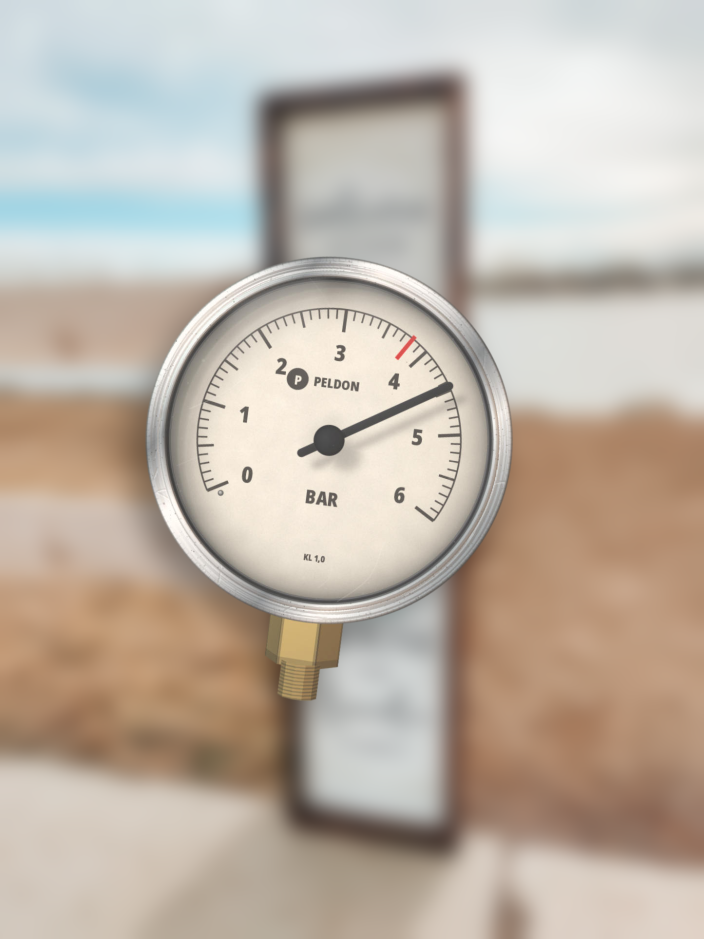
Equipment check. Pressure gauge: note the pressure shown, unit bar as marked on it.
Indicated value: 4.45 bar
